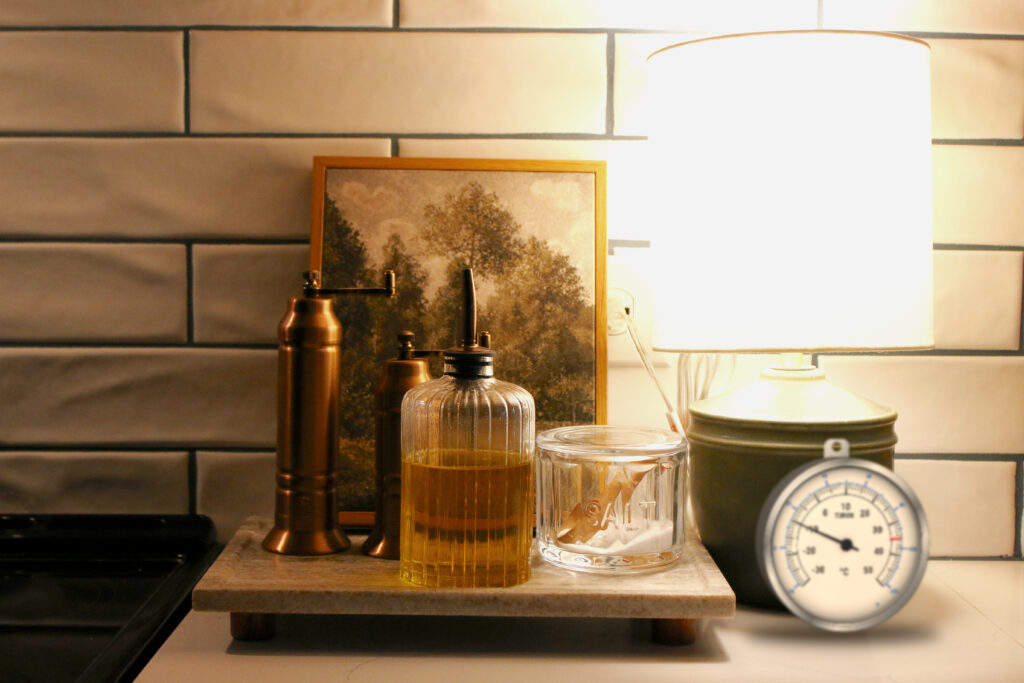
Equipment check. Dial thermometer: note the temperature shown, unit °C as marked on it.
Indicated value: -10 °C
